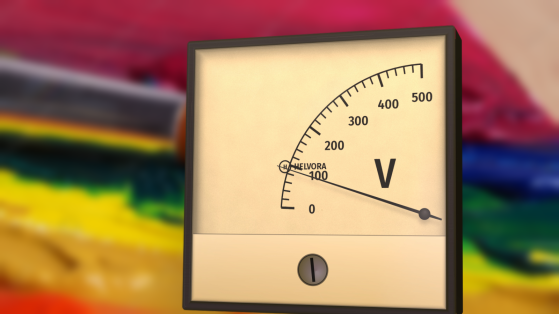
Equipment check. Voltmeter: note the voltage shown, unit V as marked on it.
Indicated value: 90 V
